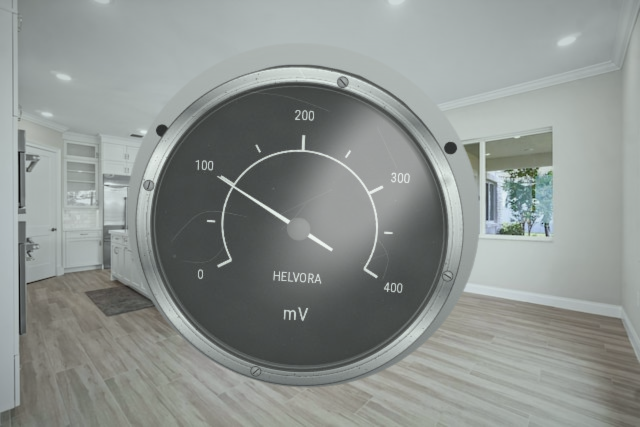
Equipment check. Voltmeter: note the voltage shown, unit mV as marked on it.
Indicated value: 100 mV
